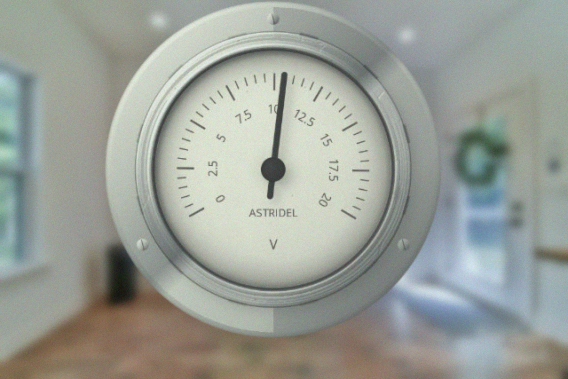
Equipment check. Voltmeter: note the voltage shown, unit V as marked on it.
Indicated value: 10.5 V
